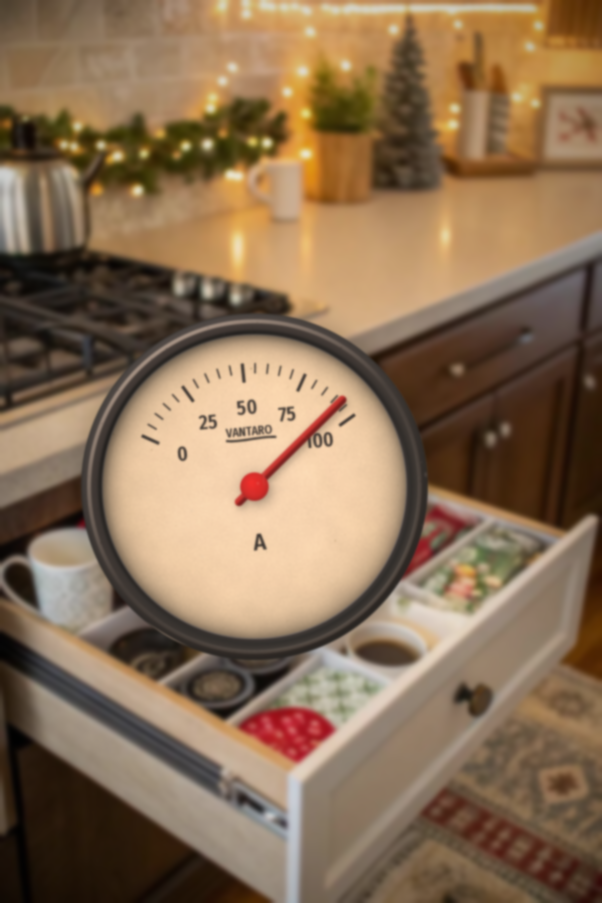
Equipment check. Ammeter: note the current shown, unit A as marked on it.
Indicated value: 92.5 A
